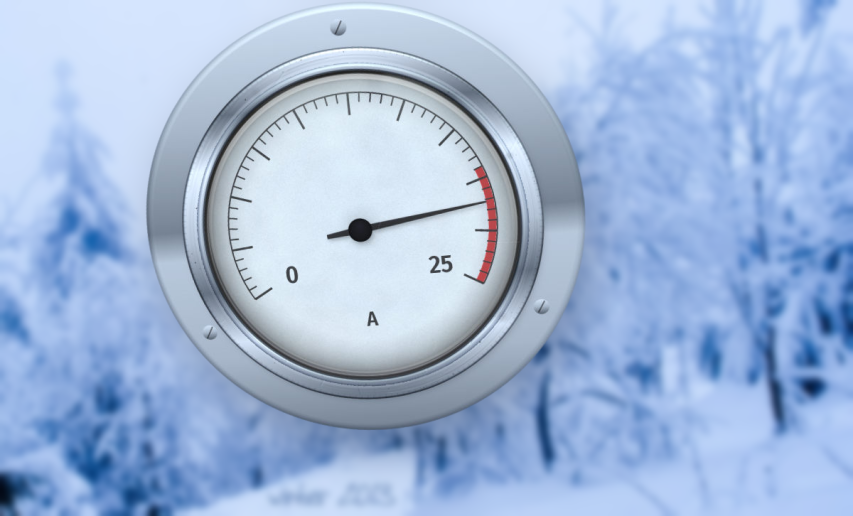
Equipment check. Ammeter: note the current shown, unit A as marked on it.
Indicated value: 21 A
